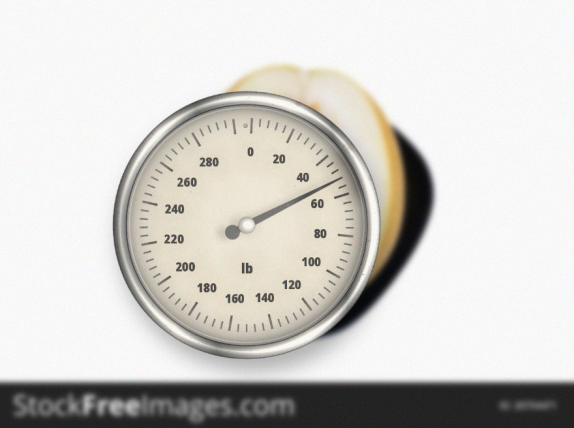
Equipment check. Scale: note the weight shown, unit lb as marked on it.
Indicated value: 52 lb
